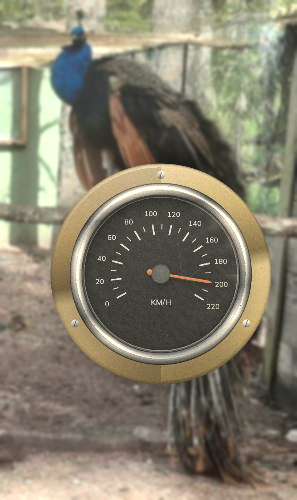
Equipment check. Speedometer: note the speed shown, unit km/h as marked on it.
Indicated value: 200 km/h
